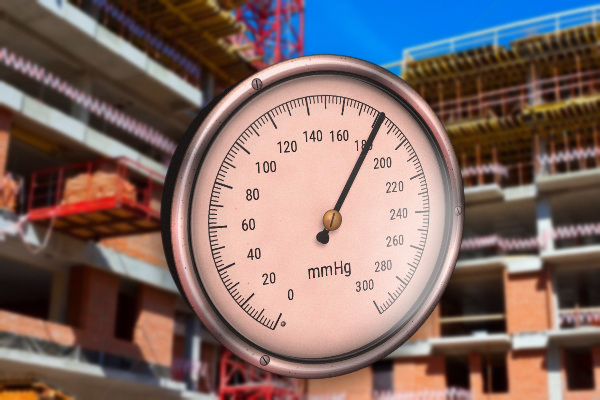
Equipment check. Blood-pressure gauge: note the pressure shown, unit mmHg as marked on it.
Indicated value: 180 mmHg
